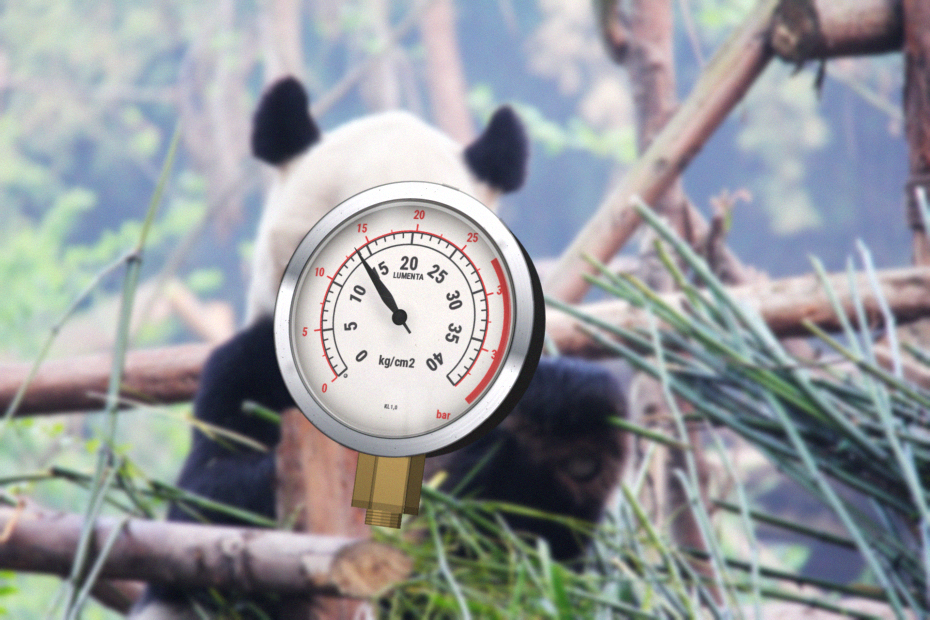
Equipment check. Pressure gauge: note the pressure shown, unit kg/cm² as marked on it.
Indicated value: 14 kg/cm²
